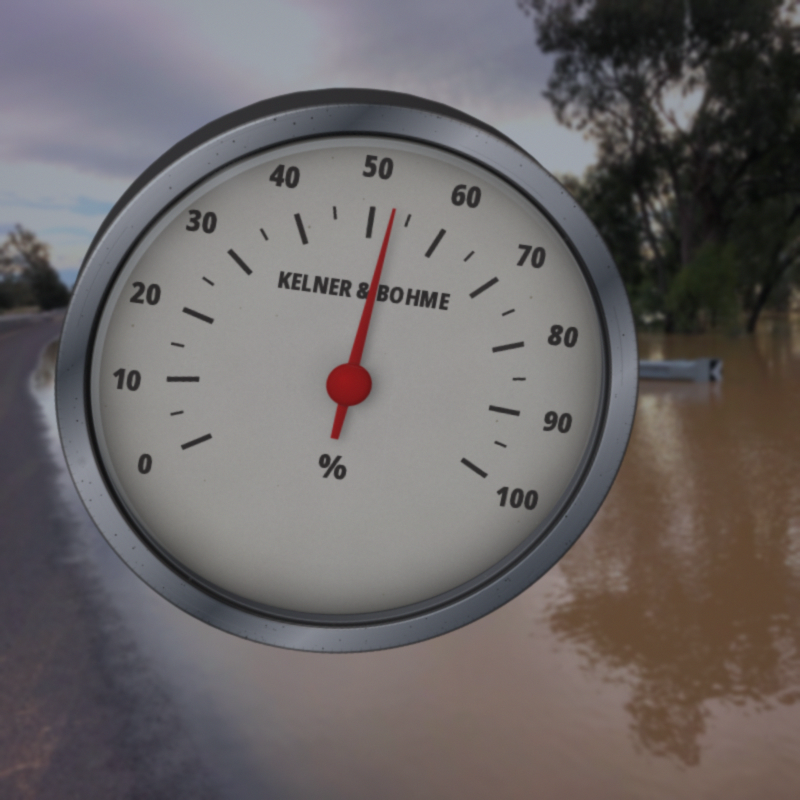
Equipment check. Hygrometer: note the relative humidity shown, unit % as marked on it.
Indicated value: 52.5 %
